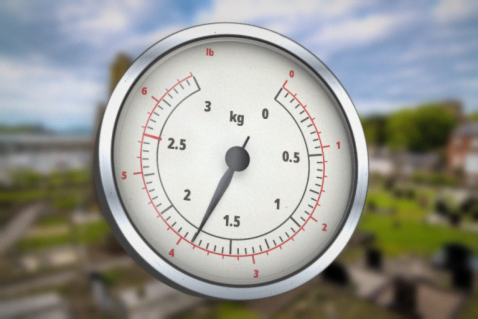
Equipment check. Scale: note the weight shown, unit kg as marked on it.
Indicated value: 1.75 kg
